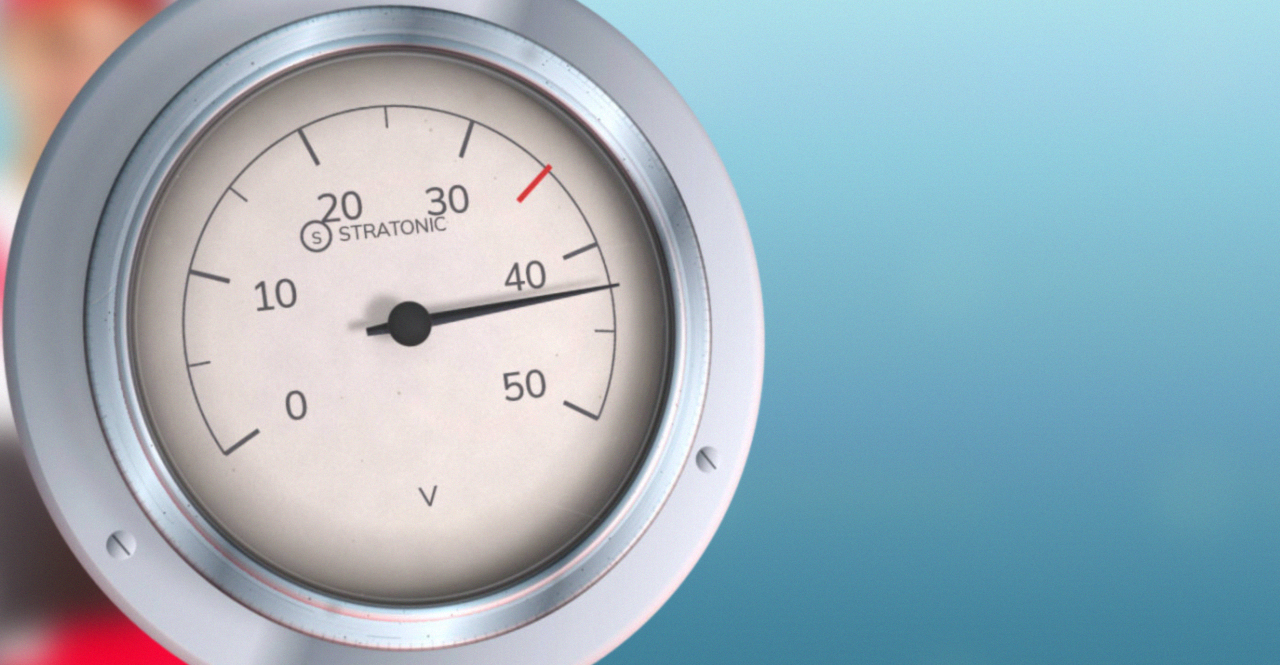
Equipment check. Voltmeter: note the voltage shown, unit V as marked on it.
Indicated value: 42.5 V
